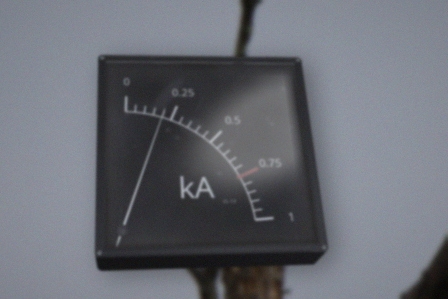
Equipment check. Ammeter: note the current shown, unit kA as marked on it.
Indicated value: 0.2 kA
